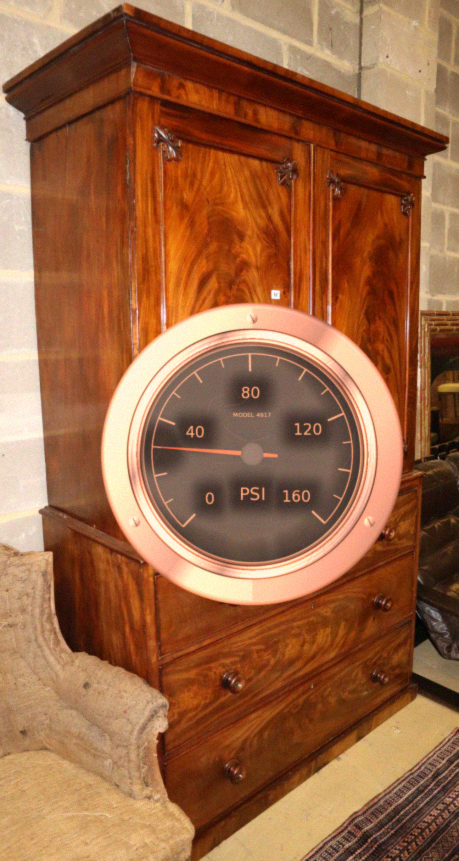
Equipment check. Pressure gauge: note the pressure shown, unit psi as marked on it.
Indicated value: 30 psi
